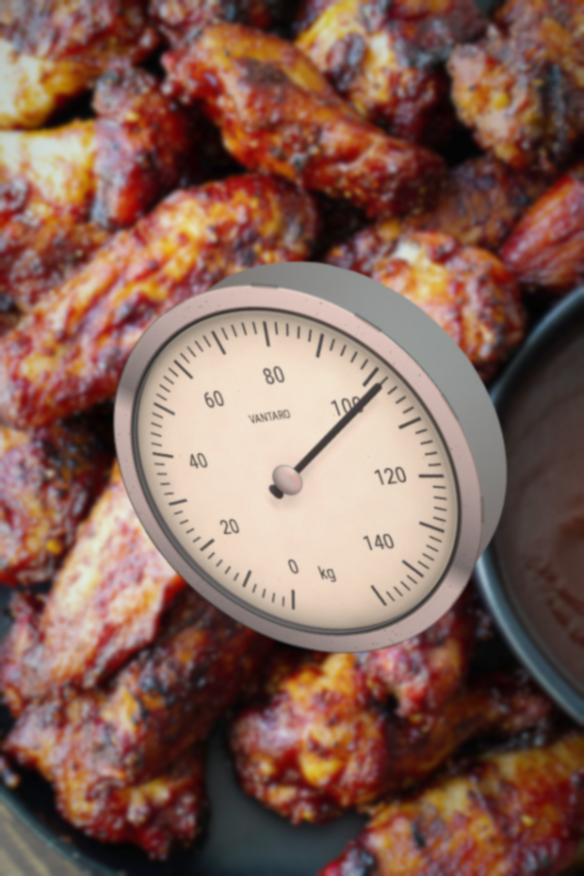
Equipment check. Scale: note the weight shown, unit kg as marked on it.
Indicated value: 102 kg
